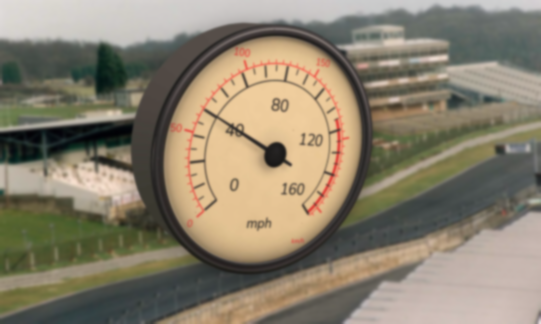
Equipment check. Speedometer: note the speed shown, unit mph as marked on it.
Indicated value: 40 mph
